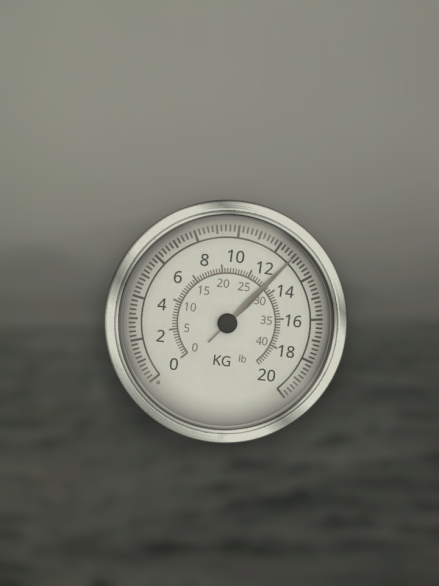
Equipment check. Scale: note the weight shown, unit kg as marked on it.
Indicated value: 12.8 kg
